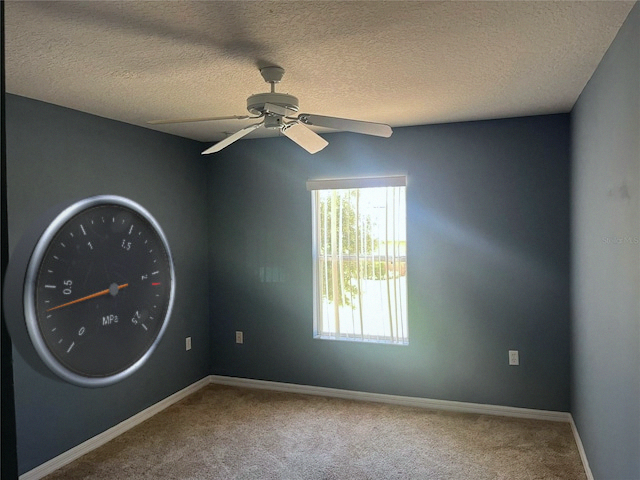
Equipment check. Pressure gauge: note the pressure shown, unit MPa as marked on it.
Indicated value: 0.35 MPa
